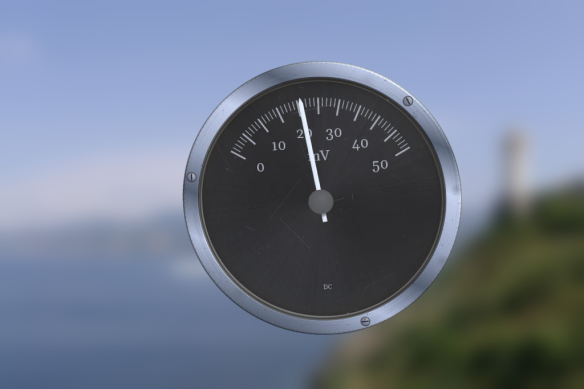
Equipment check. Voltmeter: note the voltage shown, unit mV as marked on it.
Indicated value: 21 mV
